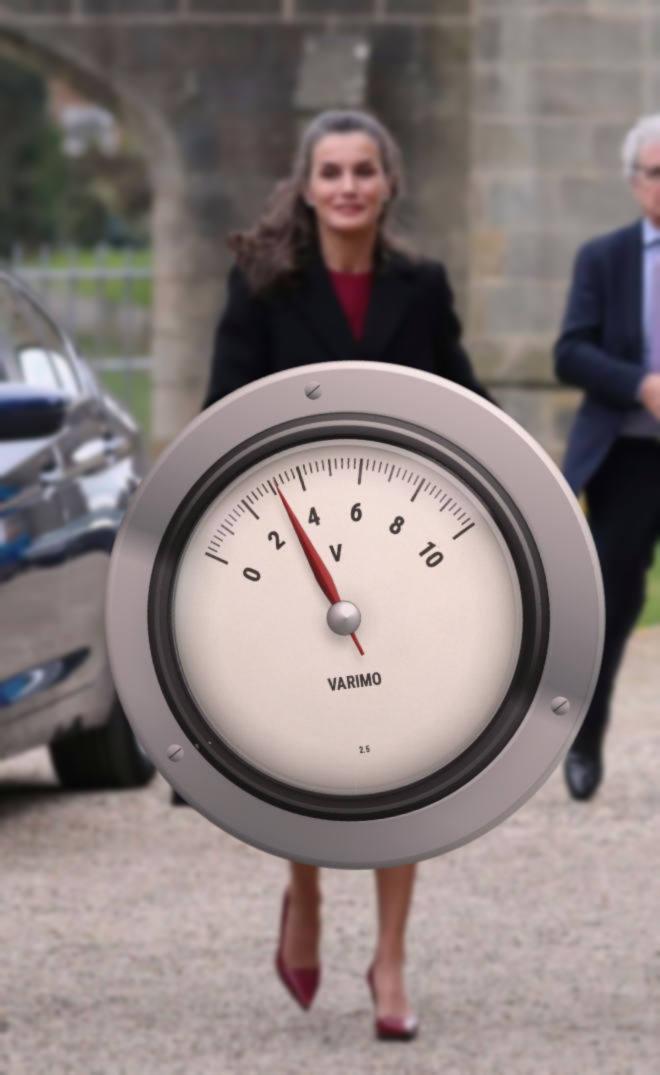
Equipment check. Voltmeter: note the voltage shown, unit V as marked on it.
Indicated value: 3.2 V
